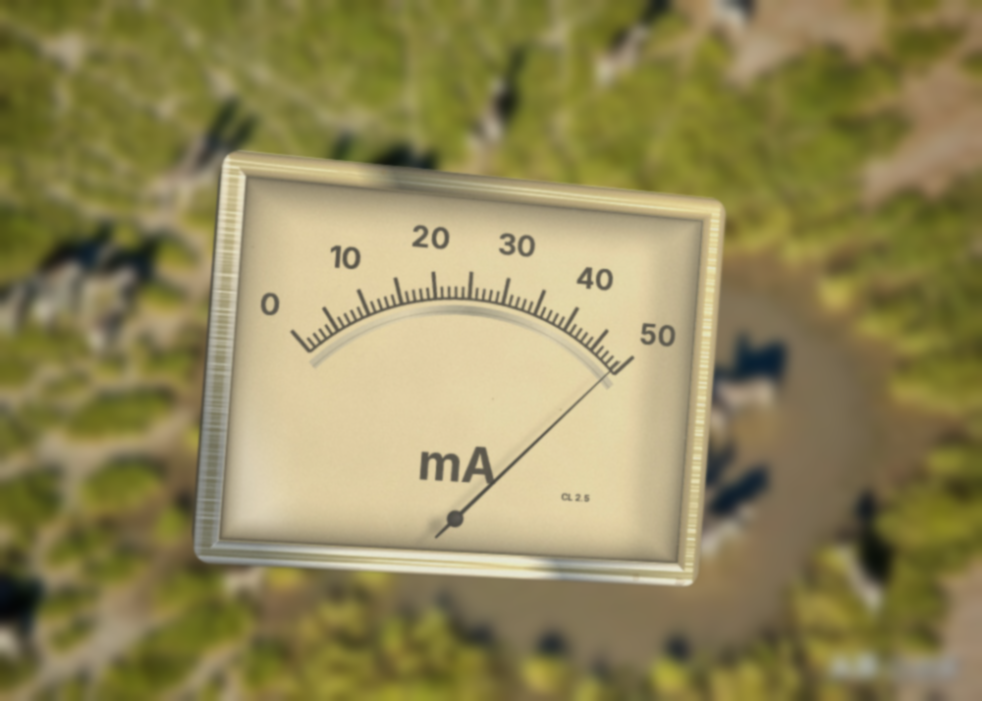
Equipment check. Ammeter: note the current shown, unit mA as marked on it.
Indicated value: 49 mA
